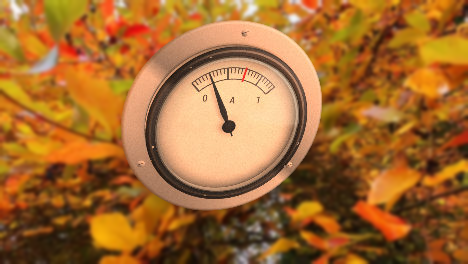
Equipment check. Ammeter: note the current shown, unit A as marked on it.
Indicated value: 0.2 A
